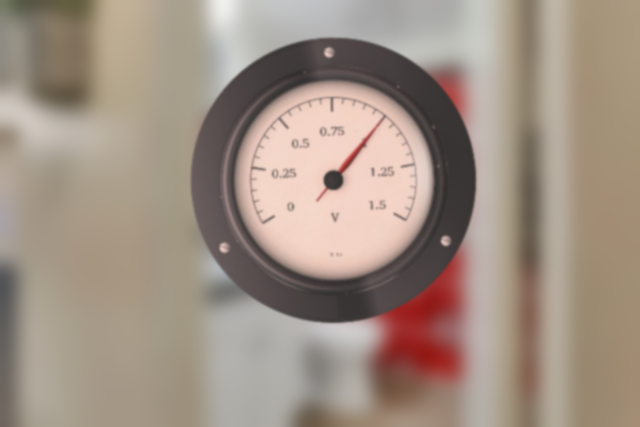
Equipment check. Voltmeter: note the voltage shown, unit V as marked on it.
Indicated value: 1 V
